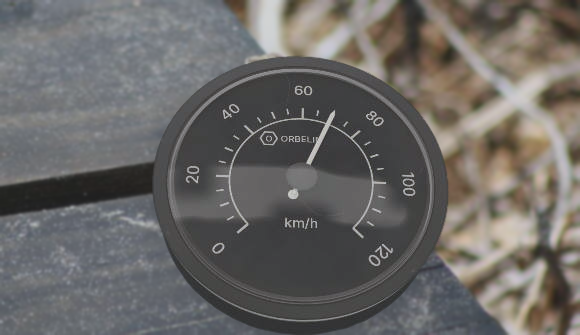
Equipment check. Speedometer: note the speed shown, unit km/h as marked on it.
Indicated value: 70 km/h
